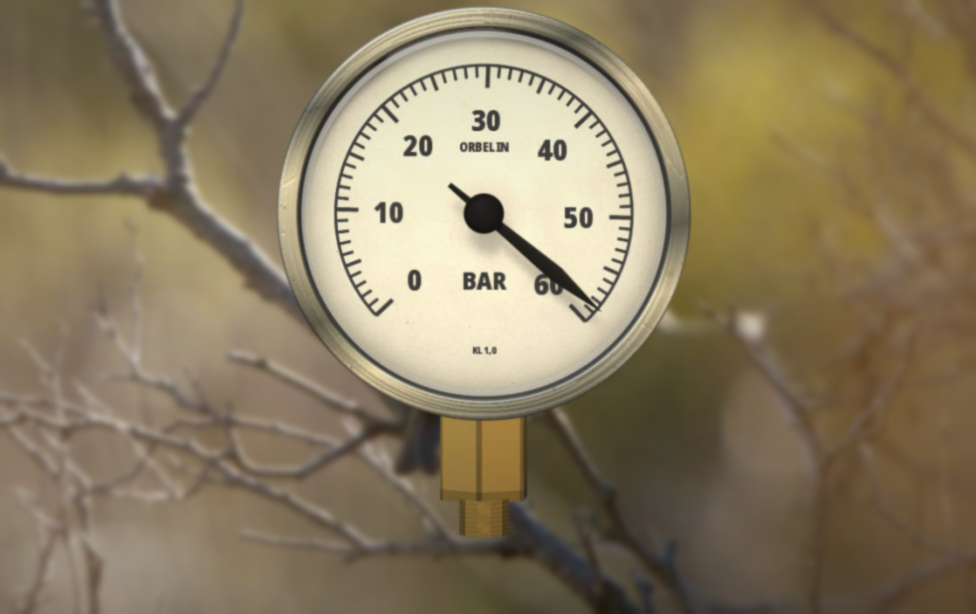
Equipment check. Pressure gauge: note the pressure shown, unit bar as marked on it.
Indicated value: 58.5 bar
